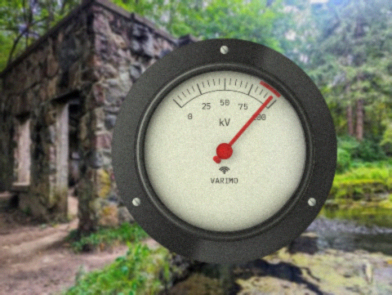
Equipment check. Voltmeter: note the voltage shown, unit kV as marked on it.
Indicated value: 95 kV
